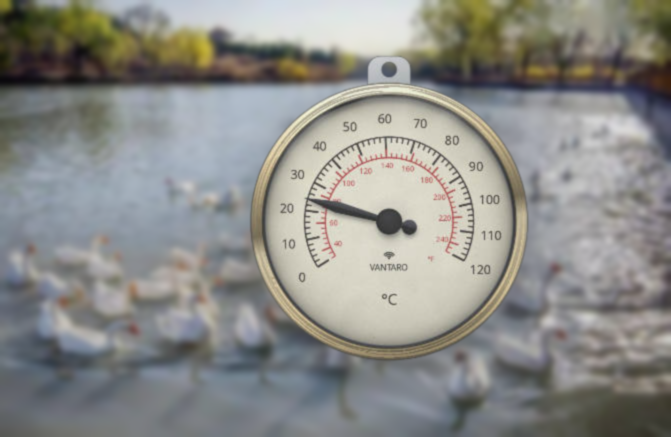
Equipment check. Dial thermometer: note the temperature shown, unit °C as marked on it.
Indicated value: 24 °C
